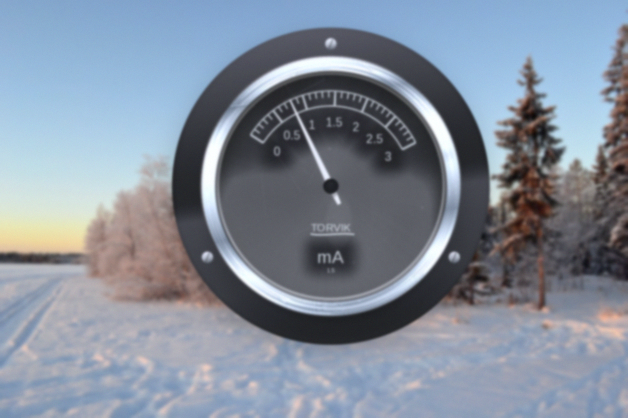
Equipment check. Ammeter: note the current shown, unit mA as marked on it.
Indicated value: 0.8 mA
